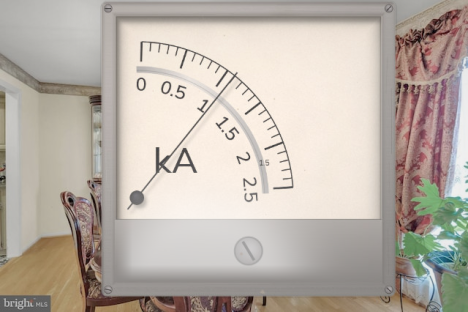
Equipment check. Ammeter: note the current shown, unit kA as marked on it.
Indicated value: 1.1 kA
